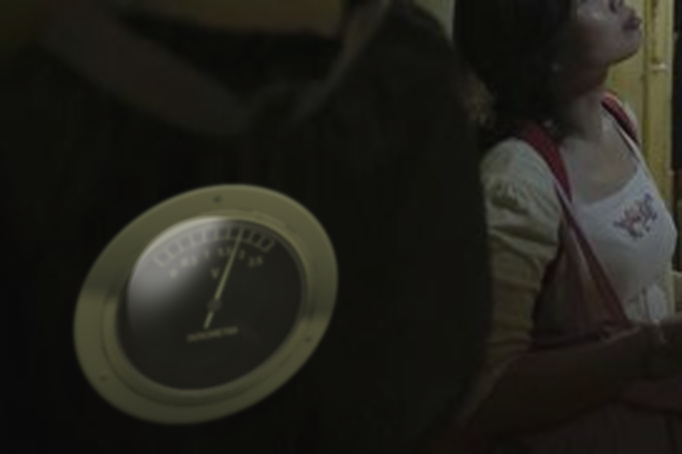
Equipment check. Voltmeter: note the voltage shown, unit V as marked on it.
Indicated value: 1.75 V
